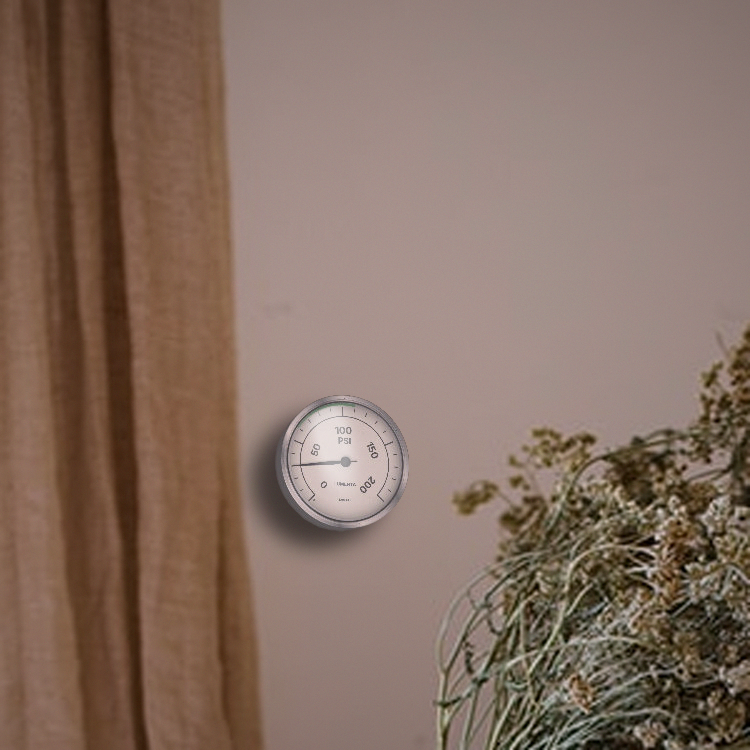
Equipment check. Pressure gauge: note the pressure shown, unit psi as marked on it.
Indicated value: 30 psi
